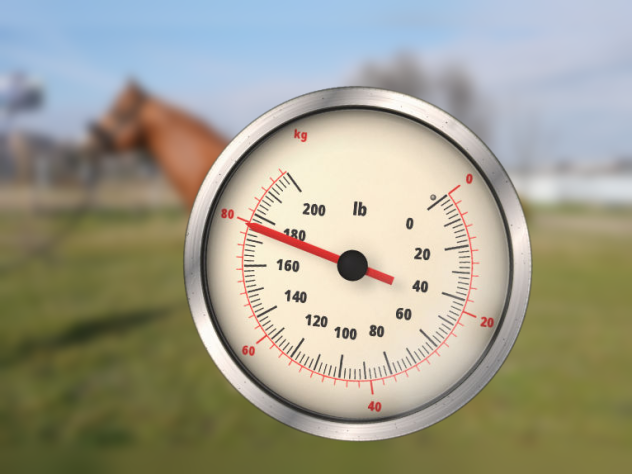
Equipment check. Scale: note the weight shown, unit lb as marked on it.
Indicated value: 176 lb
